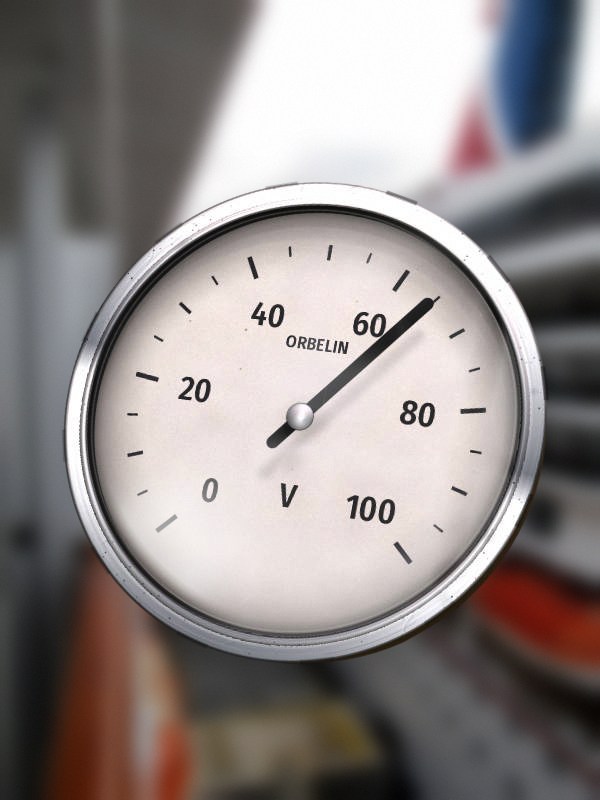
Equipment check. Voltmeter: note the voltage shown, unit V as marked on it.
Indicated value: 65 V
